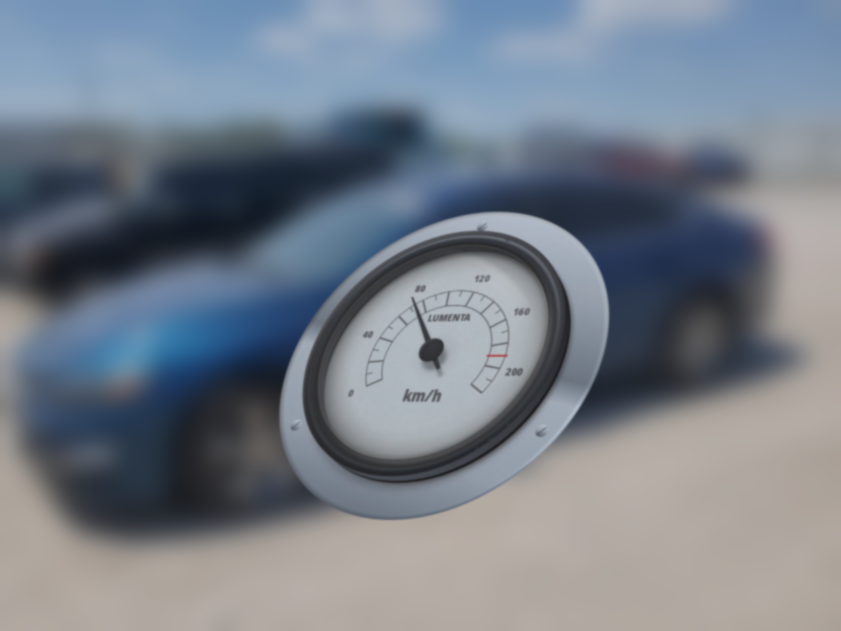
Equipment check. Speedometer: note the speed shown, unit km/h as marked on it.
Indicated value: 75 km/h
